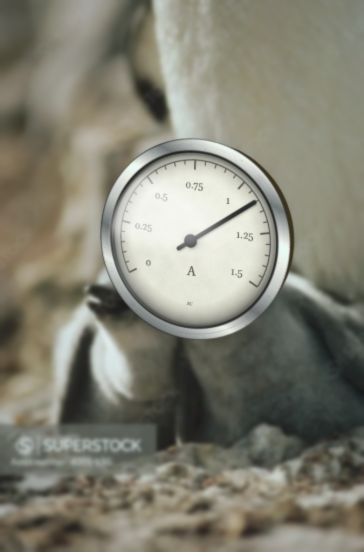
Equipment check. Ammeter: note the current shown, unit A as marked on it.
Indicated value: 1.1 A
